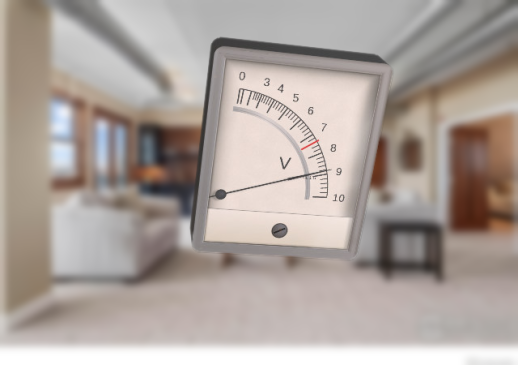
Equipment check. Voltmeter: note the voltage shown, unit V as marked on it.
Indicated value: 8.8 V
